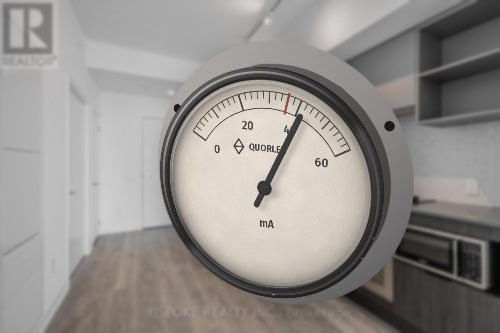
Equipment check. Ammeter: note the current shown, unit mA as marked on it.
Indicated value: 42 mA
